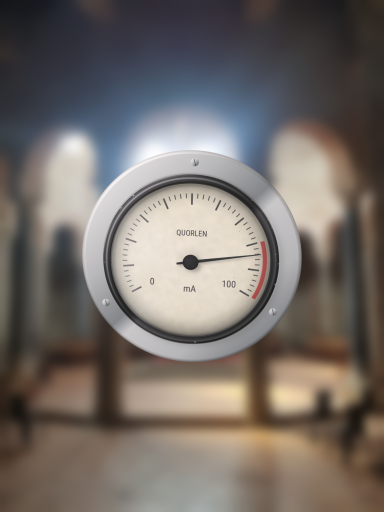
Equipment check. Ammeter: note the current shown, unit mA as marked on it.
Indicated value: 84 mA
